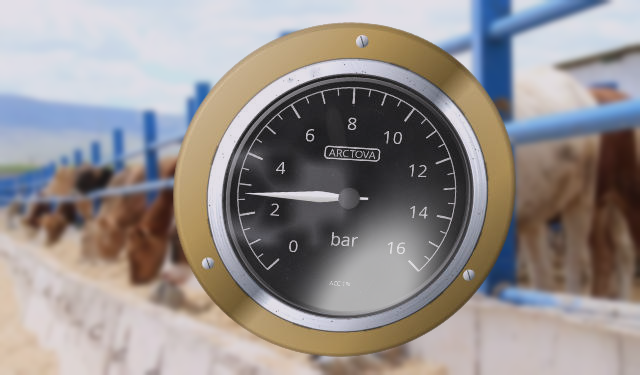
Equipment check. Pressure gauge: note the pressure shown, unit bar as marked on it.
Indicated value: 2.75 bar
